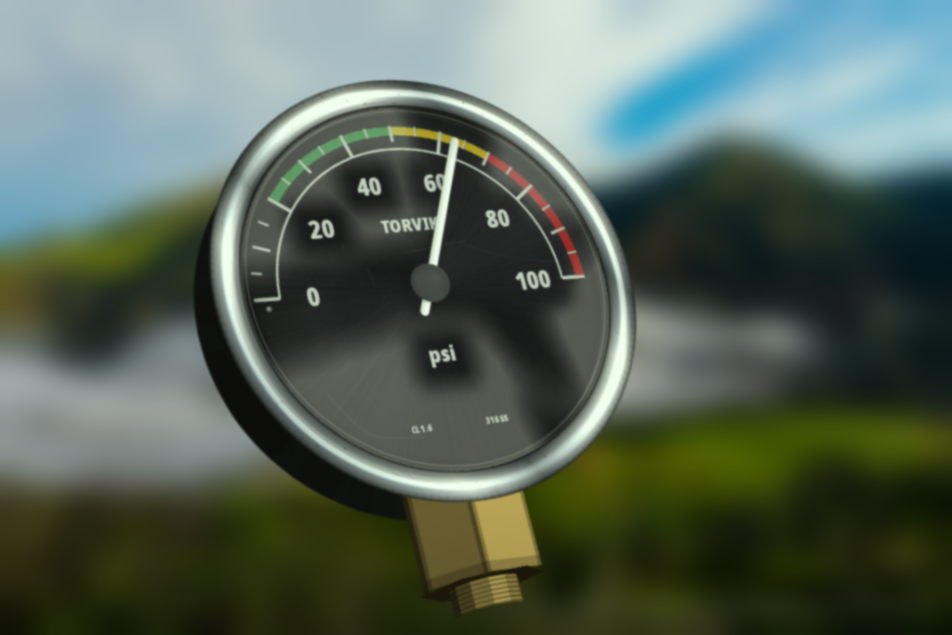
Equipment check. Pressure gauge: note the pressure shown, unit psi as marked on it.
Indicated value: 62.5 psi
